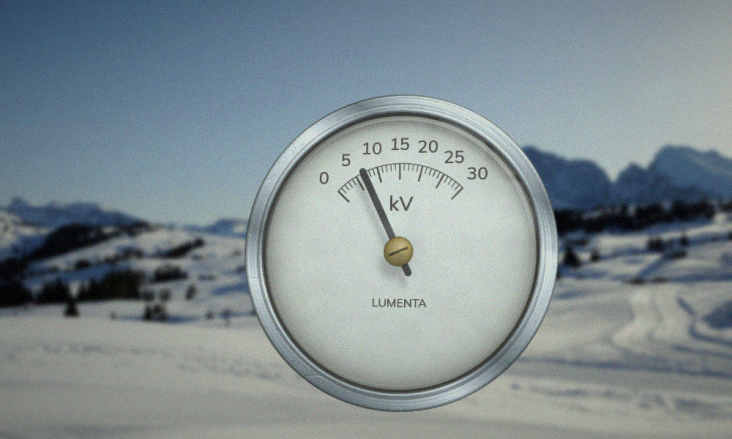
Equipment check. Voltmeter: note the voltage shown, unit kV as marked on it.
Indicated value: 7 kV
